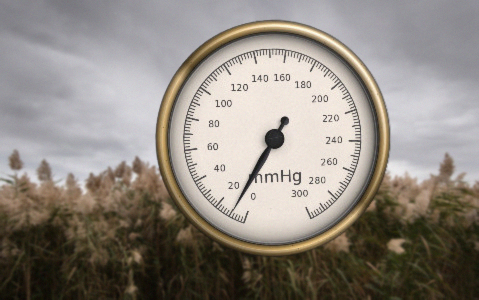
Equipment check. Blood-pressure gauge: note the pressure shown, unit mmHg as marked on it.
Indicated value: 10 mmHg
